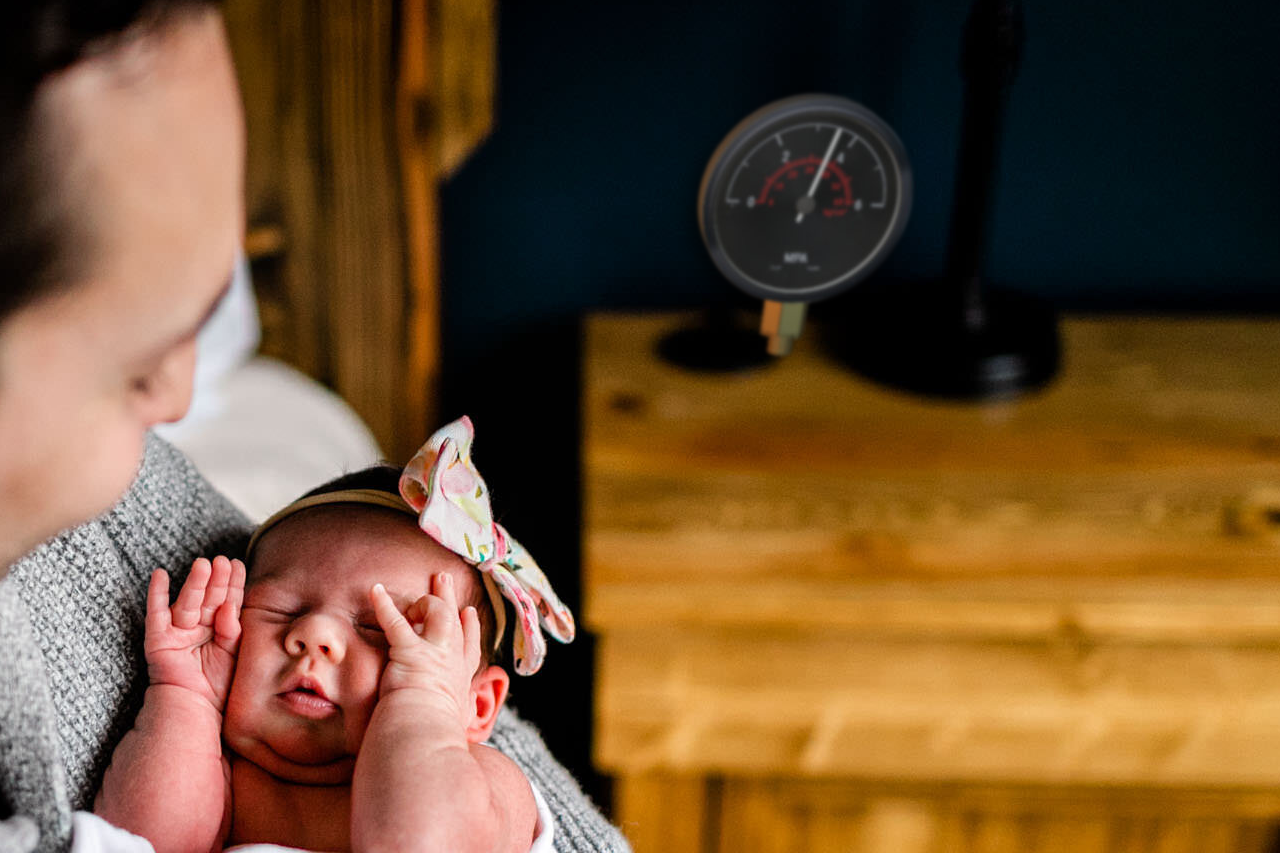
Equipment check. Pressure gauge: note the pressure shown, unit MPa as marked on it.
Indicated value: 3.5 MPa
